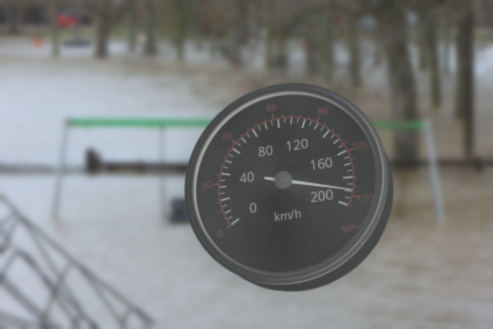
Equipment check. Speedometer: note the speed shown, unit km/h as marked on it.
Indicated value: 190 km/h
